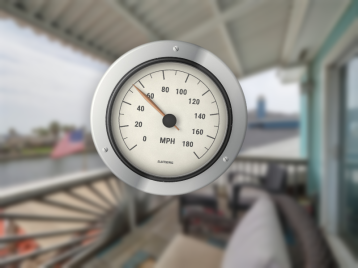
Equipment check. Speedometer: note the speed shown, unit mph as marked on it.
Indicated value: 55 mph
